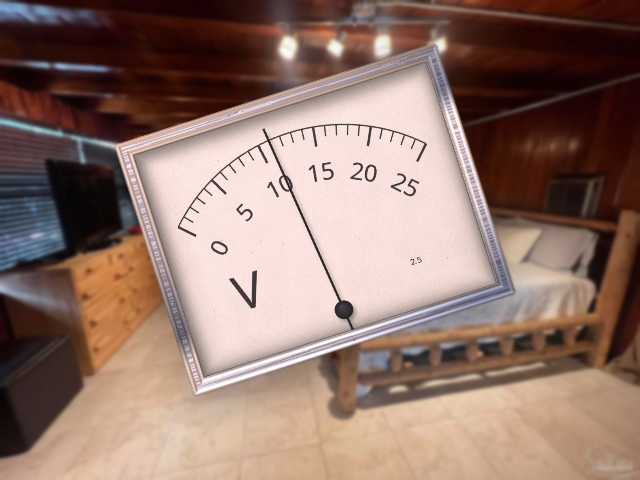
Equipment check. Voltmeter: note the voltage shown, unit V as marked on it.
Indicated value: 11 V
